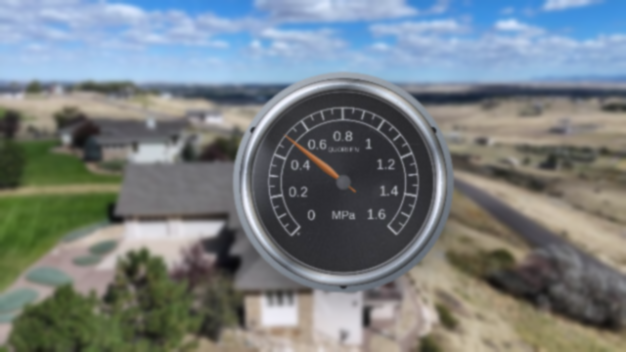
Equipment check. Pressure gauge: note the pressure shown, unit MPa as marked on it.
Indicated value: 0.5 MPa
